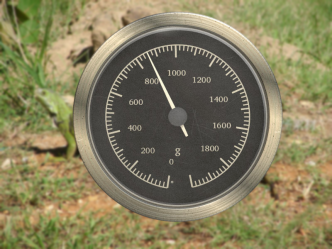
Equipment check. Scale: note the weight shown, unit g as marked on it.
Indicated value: 860 g
